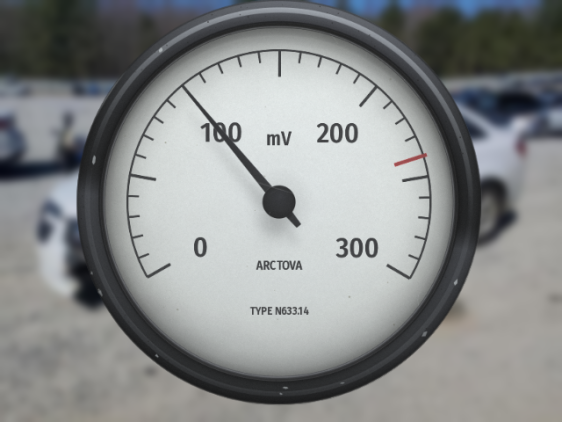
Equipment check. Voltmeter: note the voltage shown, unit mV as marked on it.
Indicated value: 100 mV
